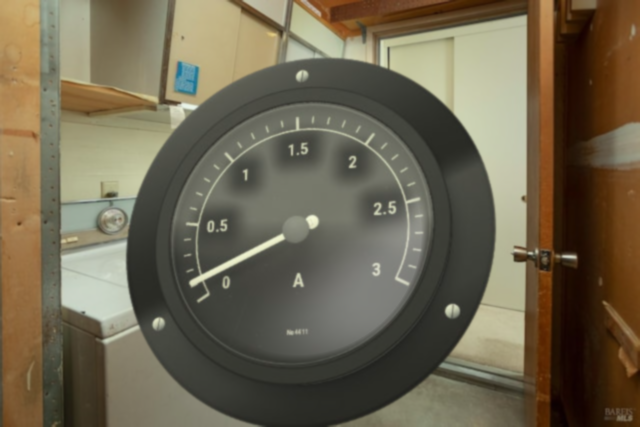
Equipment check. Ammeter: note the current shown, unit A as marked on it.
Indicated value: 0.1 A
